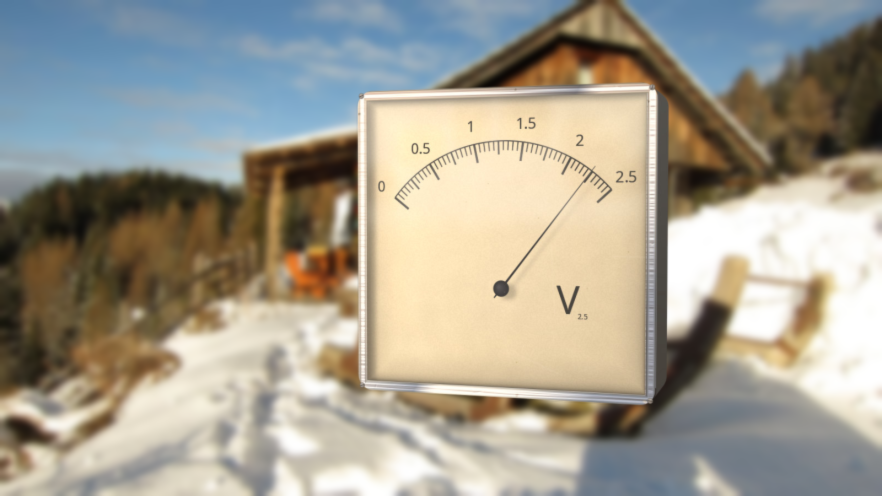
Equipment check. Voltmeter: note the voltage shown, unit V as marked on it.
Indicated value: 2.25 V
